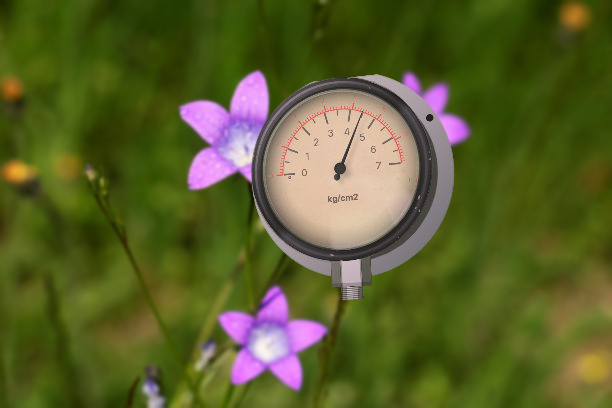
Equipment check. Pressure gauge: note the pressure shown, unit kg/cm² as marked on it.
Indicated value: 4.5 kg/cm²
